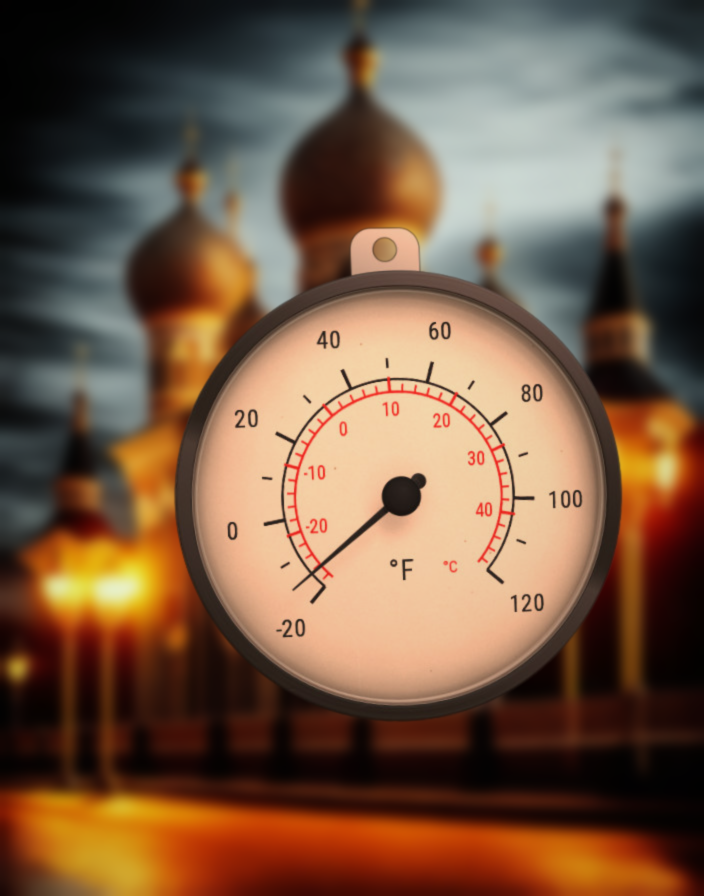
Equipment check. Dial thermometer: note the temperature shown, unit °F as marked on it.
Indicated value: -15 °F
